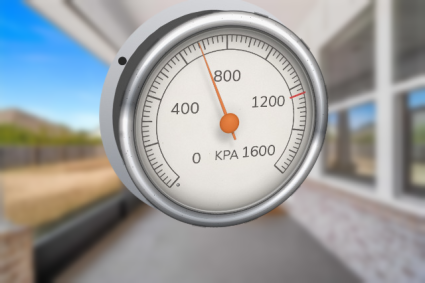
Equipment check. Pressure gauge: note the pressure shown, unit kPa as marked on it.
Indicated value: 680 kPa
